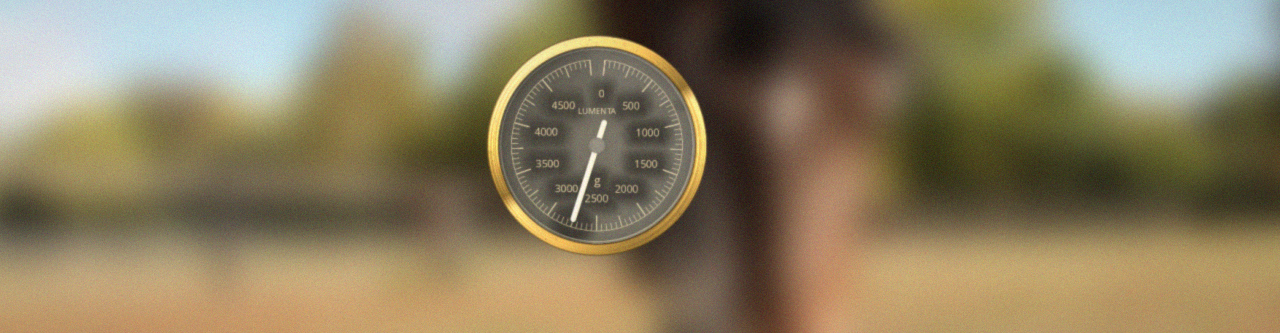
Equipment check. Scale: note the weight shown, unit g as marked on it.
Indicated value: 2750 g
